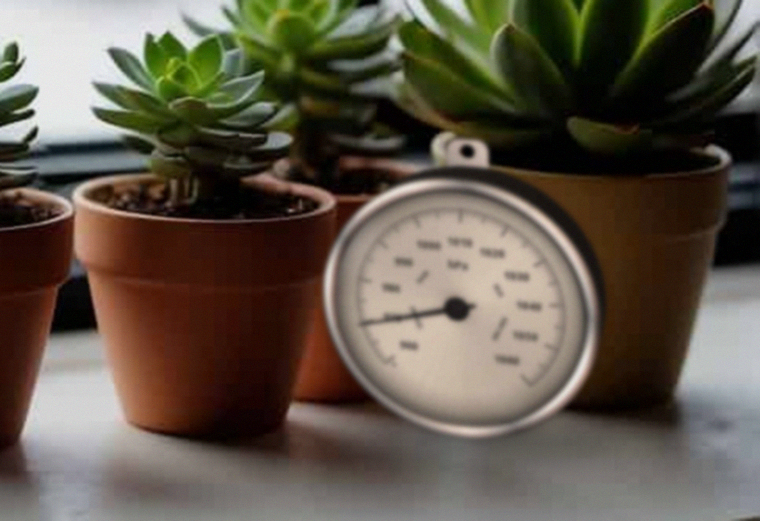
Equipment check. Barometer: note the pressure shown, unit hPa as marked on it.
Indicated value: 970 hPa
